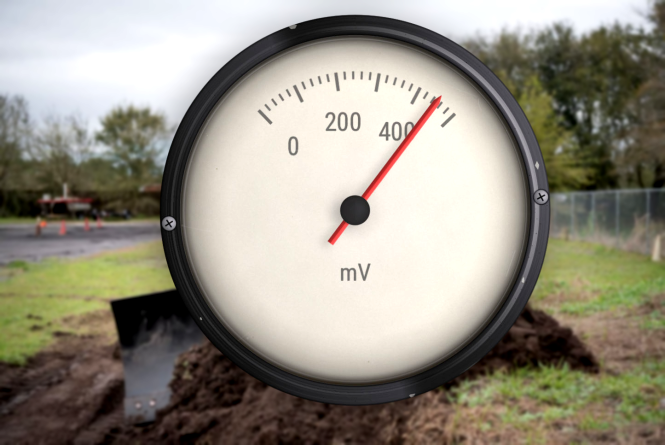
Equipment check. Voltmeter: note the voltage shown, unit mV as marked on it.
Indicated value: 450 mV
